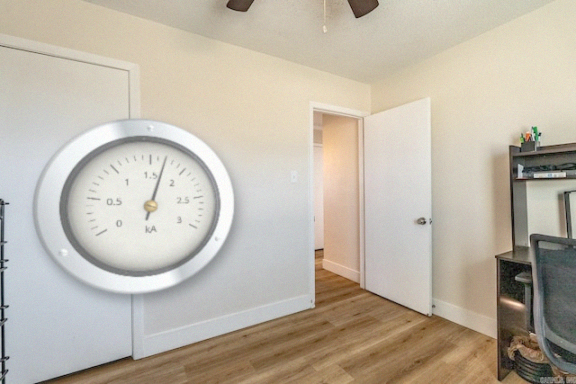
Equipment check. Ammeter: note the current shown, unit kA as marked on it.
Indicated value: 1.7 kA
